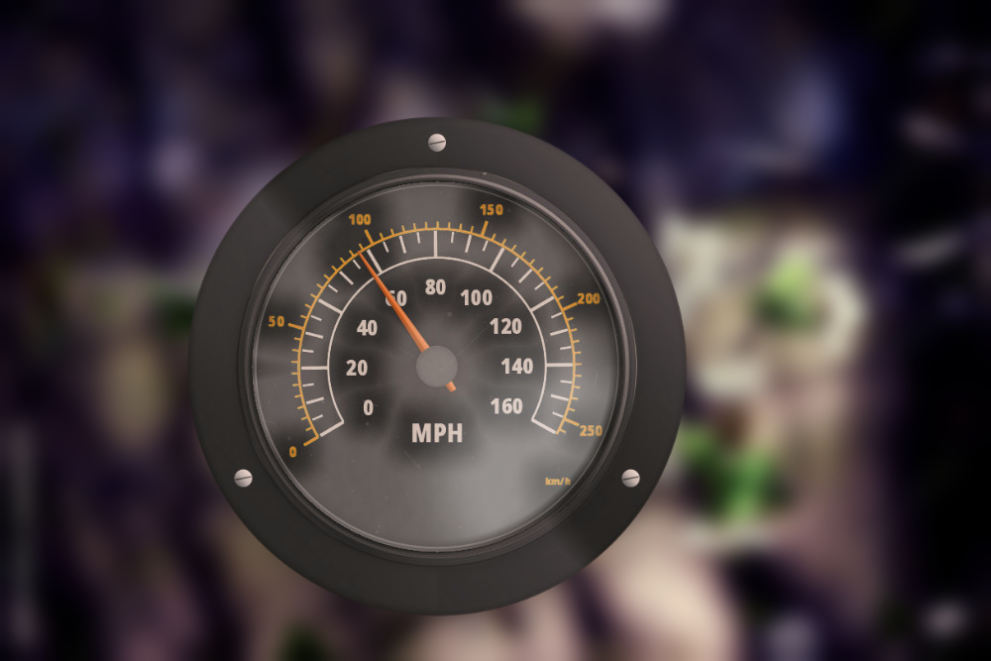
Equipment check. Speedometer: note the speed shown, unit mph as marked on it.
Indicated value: 57.5 mph
